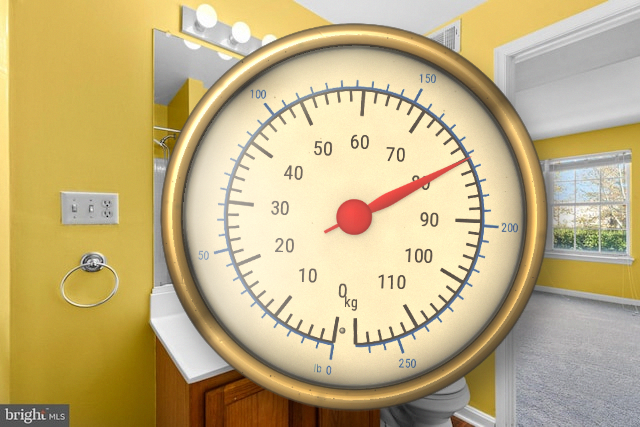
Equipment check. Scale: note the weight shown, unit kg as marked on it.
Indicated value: 80 kg
